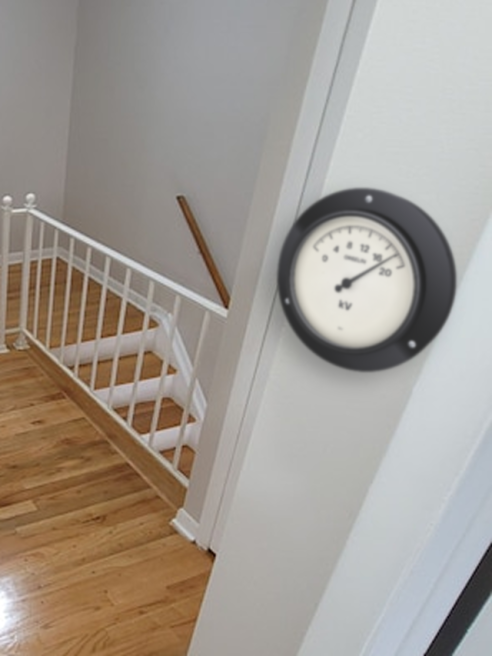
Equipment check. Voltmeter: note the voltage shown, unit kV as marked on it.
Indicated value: 18 kV
